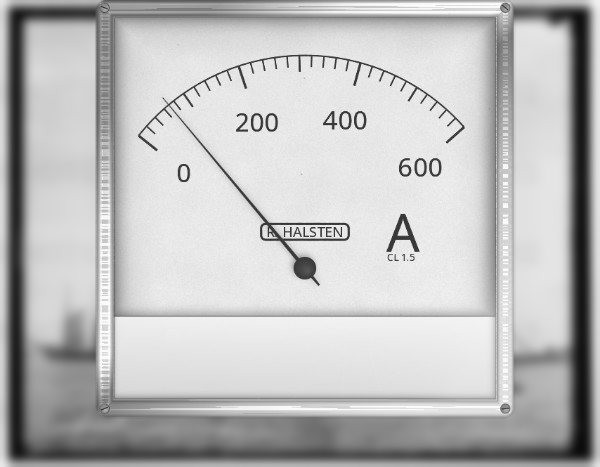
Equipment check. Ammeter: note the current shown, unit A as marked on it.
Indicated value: 70 A
